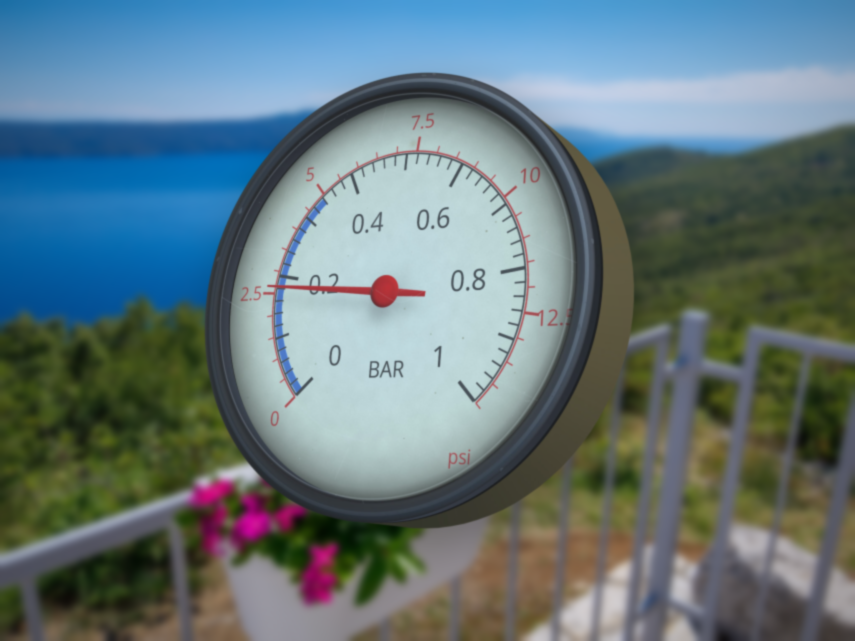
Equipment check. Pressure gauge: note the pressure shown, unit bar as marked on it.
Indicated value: 0.18 bar
